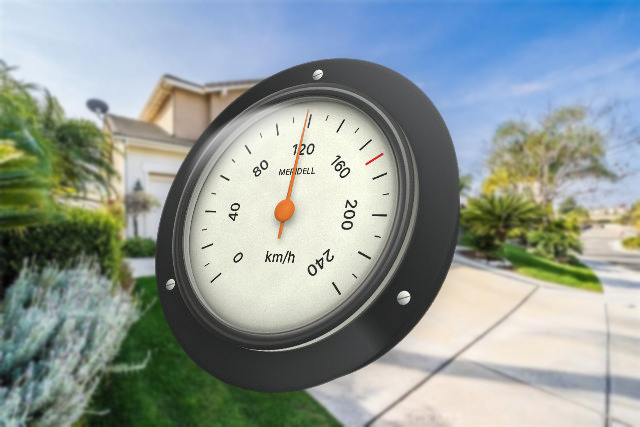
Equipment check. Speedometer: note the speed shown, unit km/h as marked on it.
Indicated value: 120 km/h
